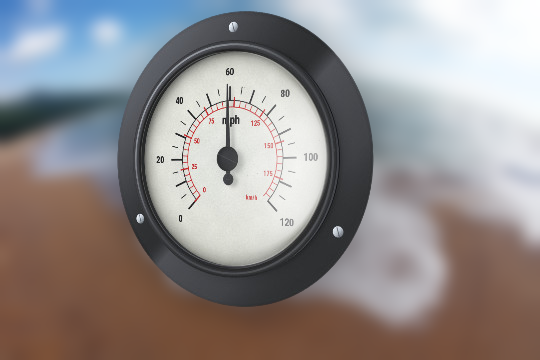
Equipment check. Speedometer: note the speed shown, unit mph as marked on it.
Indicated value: 60 mph
